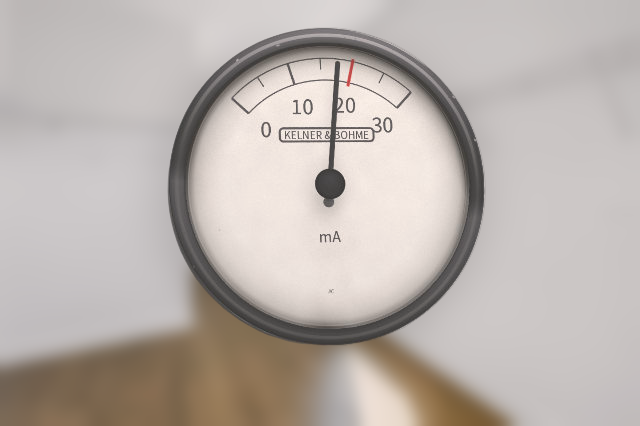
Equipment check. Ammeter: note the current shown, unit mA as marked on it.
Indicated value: 17.5 mA
